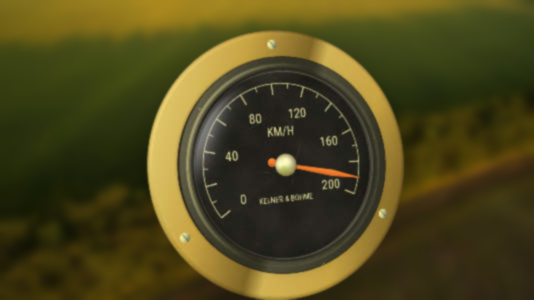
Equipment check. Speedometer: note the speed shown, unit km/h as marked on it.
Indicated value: 190 km/h
